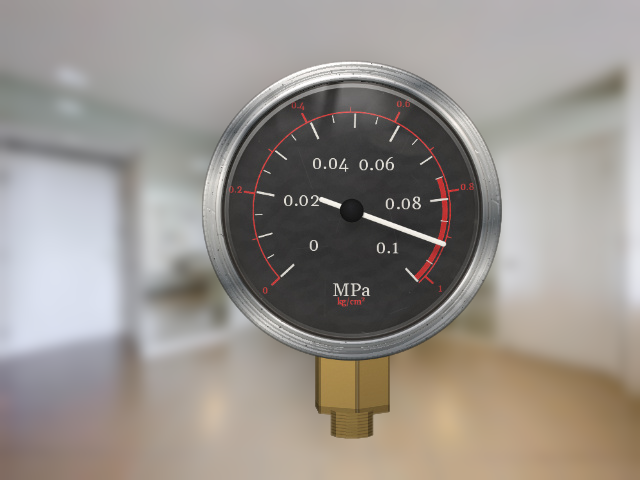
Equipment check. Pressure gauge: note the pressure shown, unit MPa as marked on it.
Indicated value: 0.09 MPa
